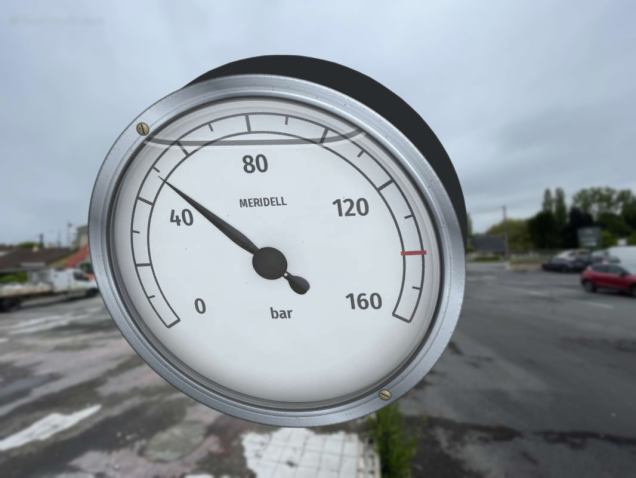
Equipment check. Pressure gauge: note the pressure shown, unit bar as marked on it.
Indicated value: 50 bar
